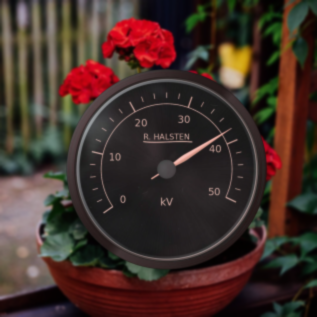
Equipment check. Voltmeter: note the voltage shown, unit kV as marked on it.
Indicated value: 38 kV
